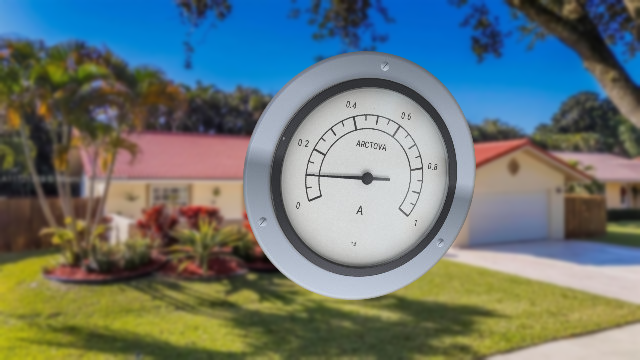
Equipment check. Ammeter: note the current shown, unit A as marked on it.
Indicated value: 0.1 A
